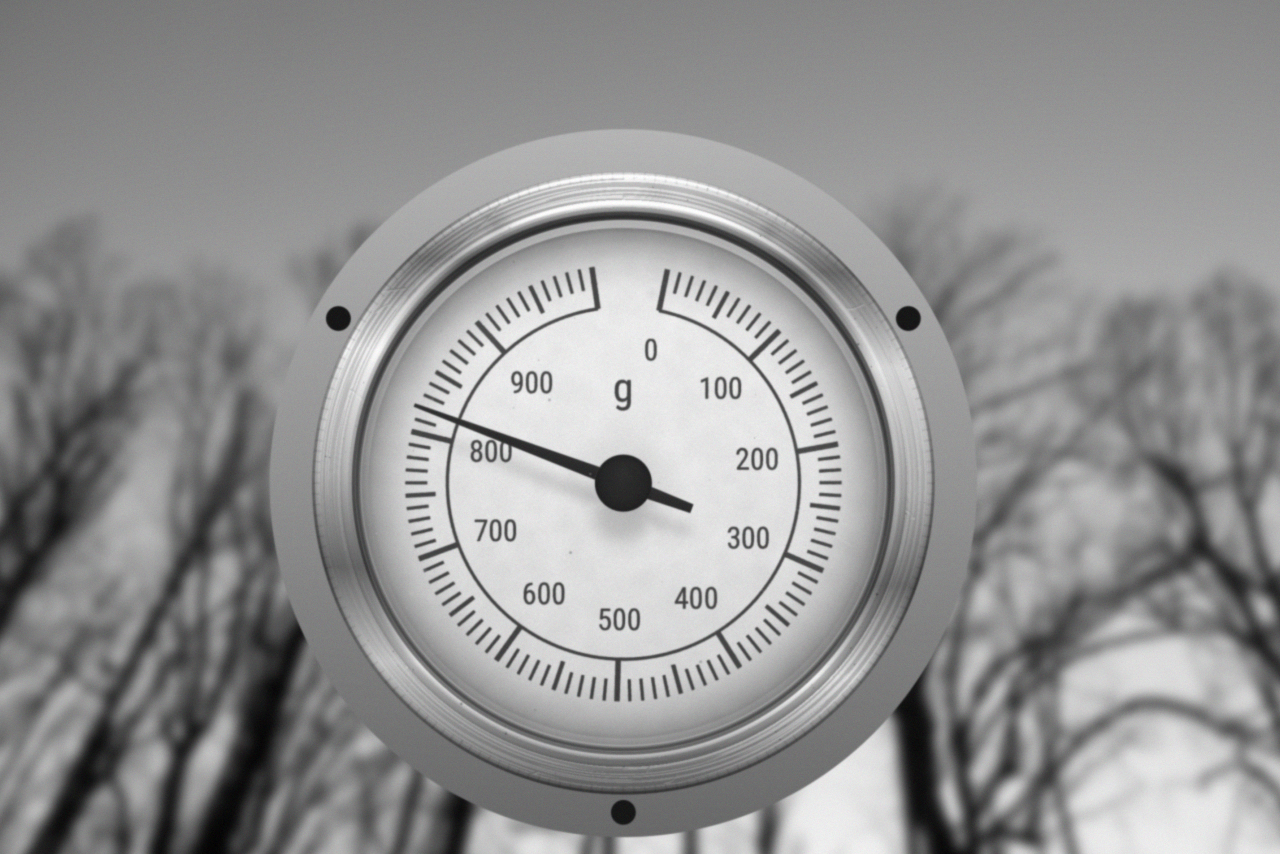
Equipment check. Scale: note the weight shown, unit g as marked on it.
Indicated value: 820 g
